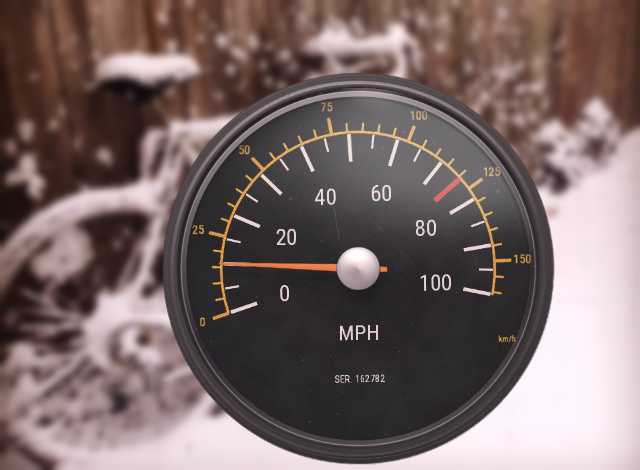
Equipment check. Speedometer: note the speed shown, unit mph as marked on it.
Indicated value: 10 mph
